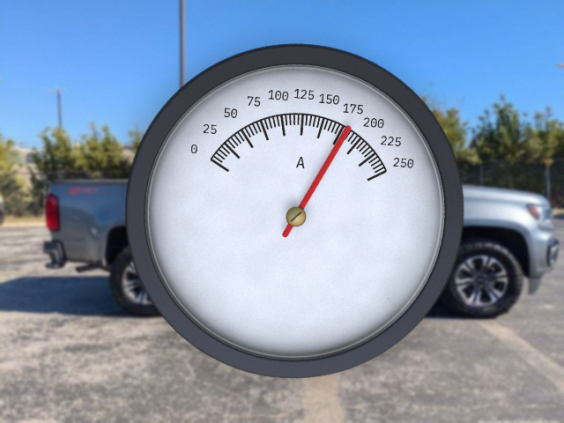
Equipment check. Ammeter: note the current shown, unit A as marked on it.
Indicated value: 180 A
